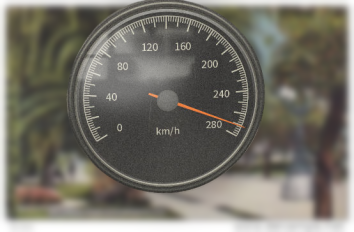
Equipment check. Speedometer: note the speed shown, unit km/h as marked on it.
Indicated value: 270 km/h
